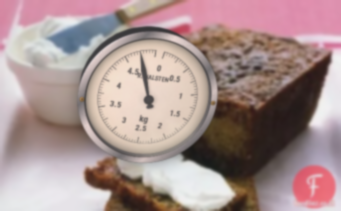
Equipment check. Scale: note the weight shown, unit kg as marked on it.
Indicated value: 4.75 kg
